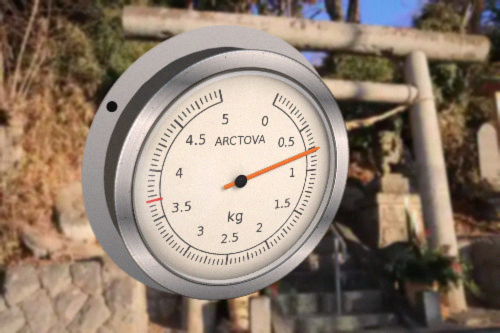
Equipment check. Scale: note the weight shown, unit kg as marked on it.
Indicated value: 0.75 kg
